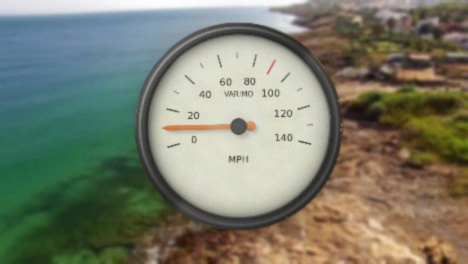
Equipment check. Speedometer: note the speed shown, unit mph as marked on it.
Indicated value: 10 mph
